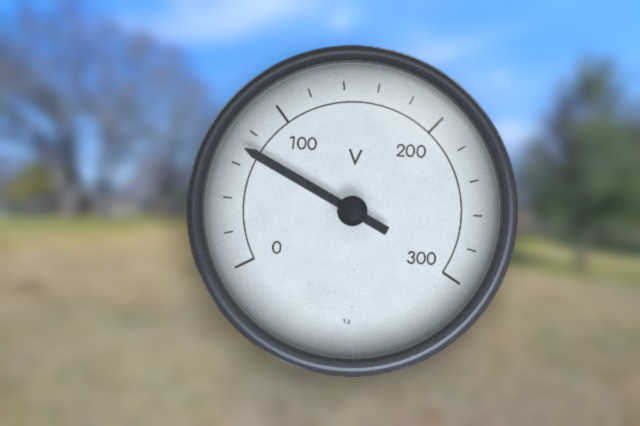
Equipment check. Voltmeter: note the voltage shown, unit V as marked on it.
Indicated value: 70 V
